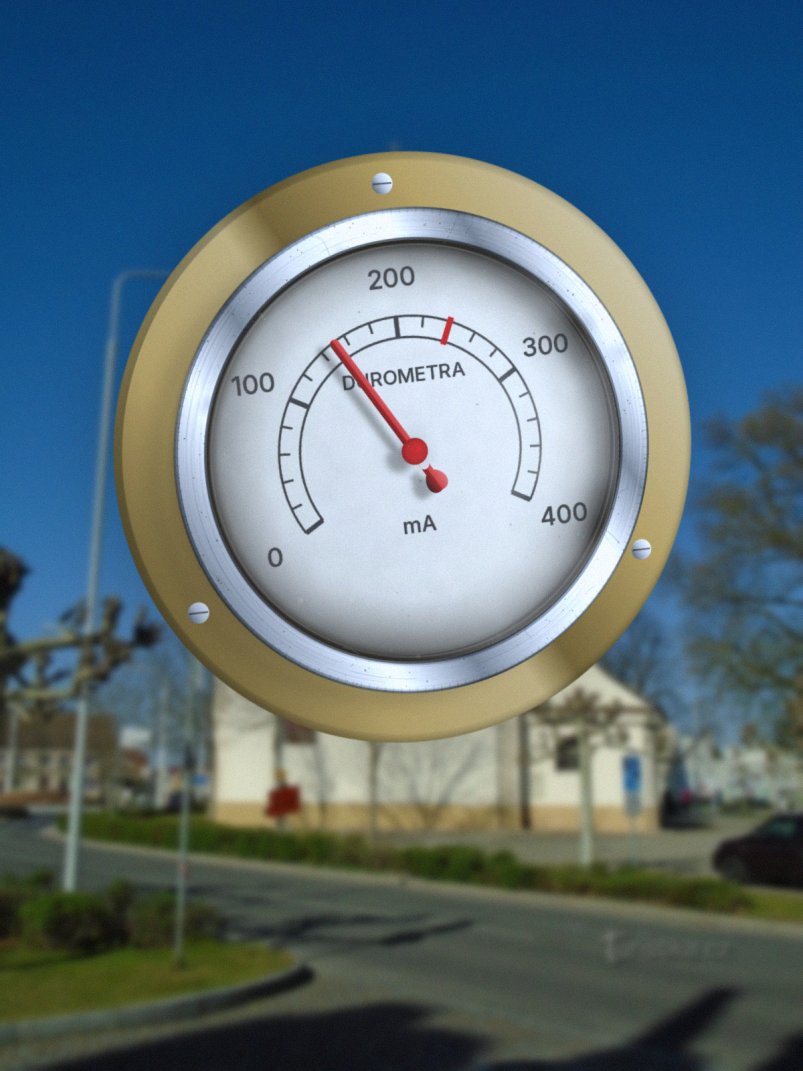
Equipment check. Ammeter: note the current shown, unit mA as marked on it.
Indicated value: 150 mA
